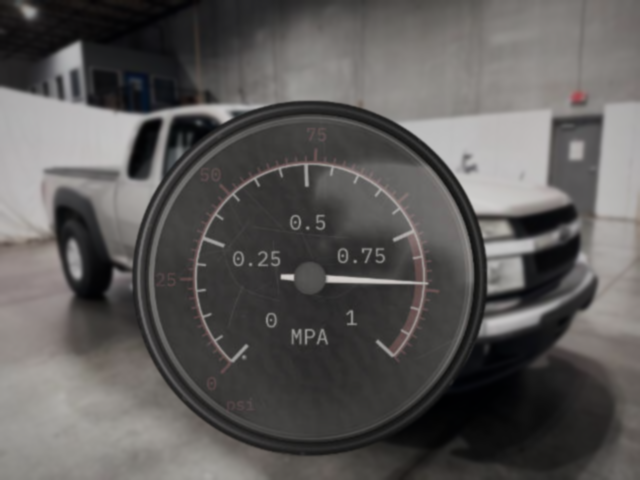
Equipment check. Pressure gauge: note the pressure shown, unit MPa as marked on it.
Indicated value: 0.85 MPa
